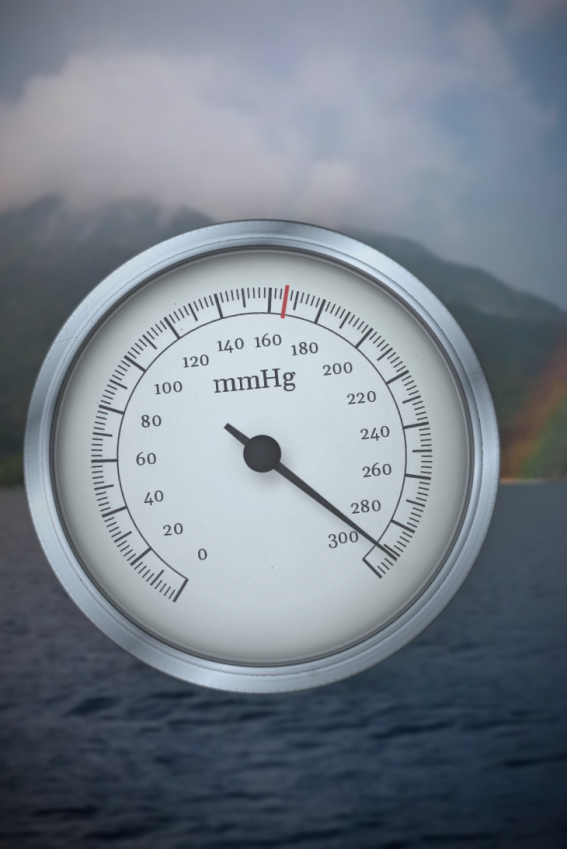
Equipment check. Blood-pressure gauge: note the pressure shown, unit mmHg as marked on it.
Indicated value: 292 mmHg
